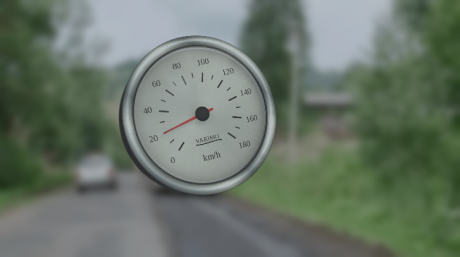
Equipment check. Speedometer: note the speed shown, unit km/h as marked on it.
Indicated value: 20 km/h
